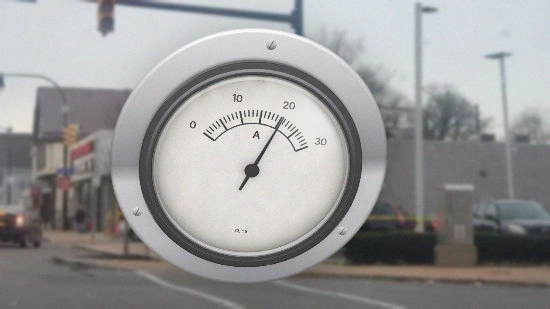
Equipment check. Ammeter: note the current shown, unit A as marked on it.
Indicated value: 20 A
